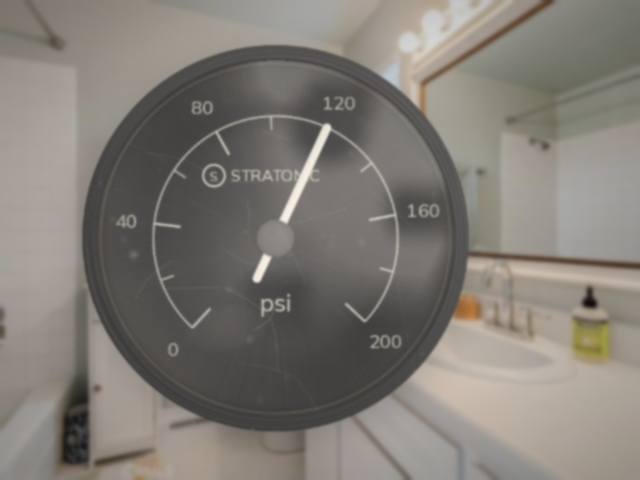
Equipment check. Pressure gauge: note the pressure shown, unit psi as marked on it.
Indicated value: 120 psi
